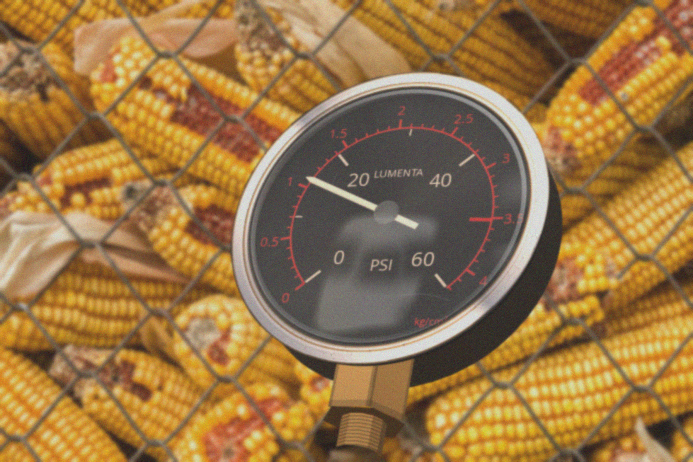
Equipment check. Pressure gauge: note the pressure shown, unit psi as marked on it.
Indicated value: 15 psi
